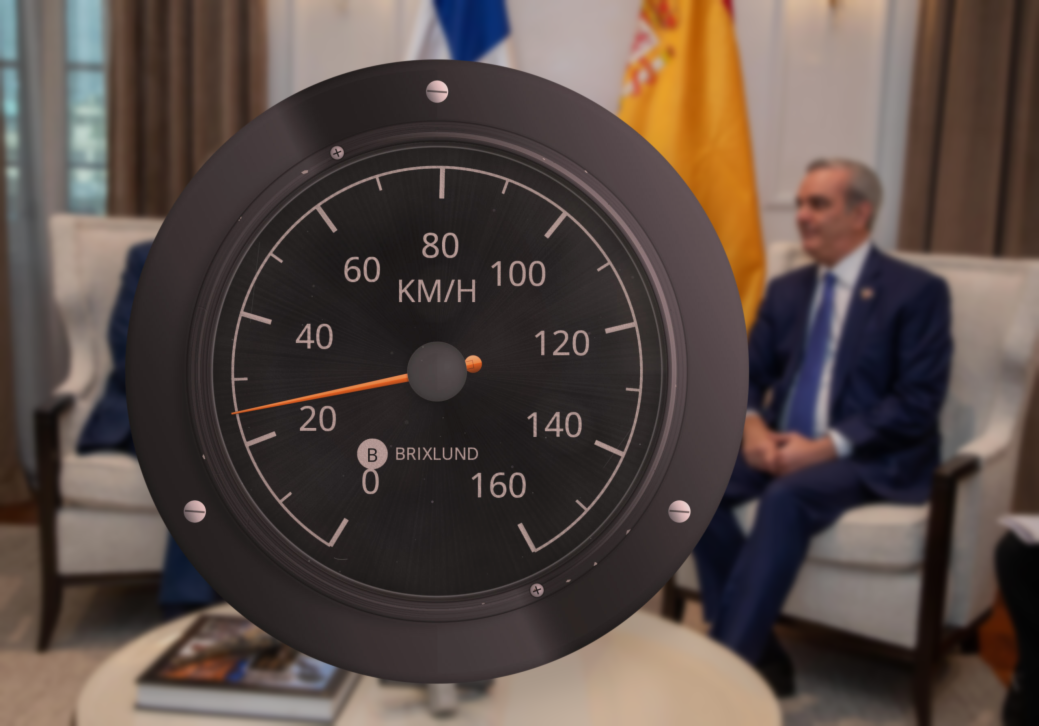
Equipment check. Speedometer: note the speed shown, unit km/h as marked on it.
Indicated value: 25 km/h
